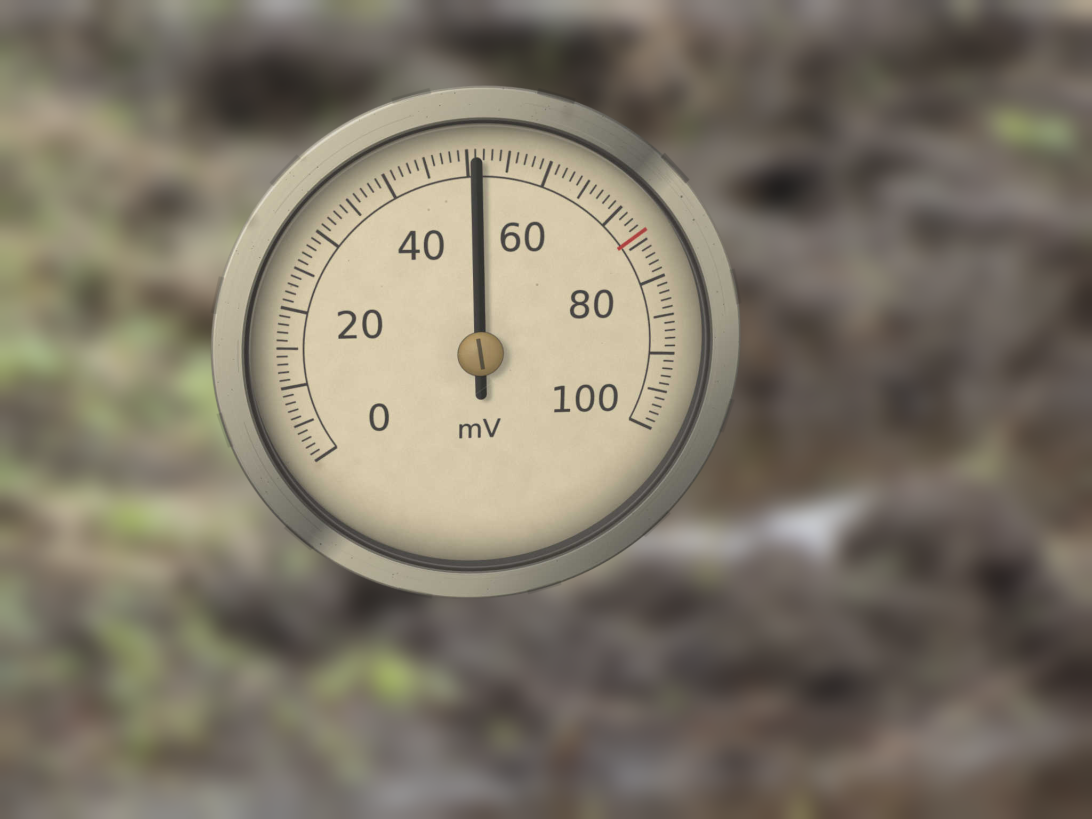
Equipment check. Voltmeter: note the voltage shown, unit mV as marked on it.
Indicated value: 51 mV
